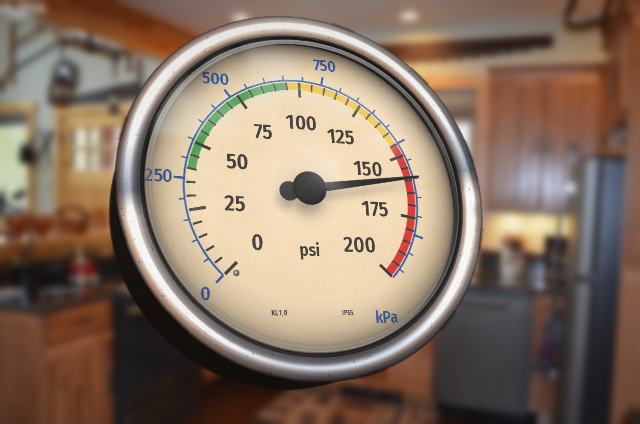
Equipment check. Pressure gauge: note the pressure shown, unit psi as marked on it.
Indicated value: 160 psi
